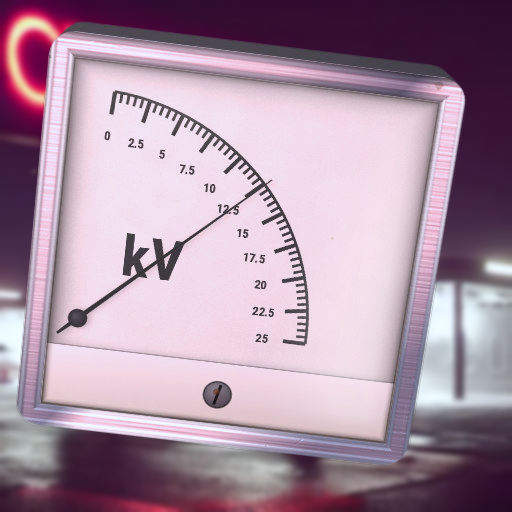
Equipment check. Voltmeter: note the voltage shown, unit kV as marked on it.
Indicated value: 12.5 kV
